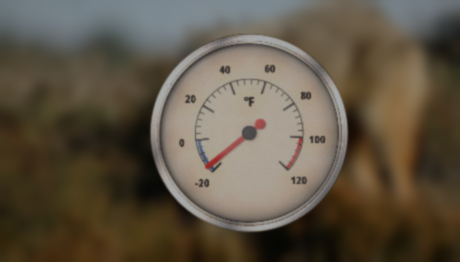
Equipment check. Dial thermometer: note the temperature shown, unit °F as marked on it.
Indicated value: -16 °F
